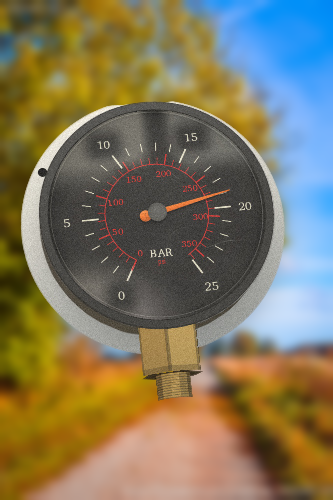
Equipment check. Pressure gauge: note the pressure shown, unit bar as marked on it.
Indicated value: 19 bar
